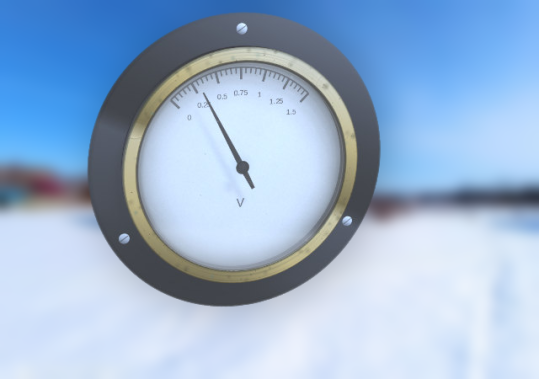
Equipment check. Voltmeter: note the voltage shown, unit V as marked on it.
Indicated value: 0.3 V
